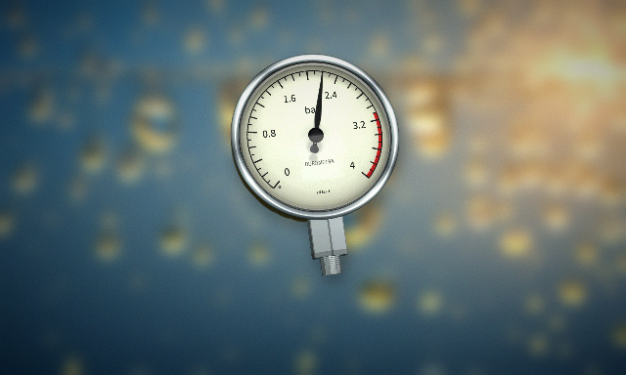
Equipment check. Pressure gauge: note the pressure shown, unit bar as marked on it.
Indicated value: 2.2 bar
